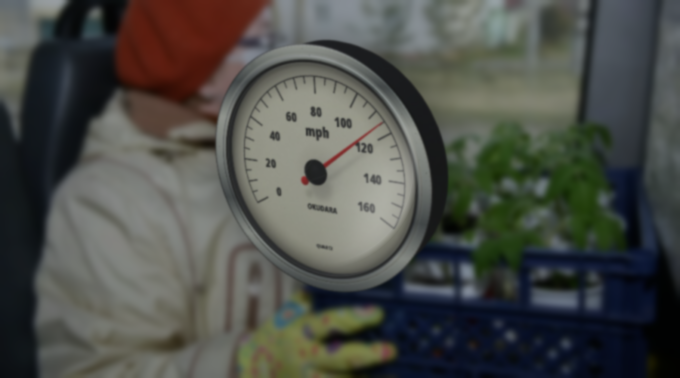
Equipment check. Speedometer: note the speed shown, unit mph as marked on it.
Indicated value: 115 mph
